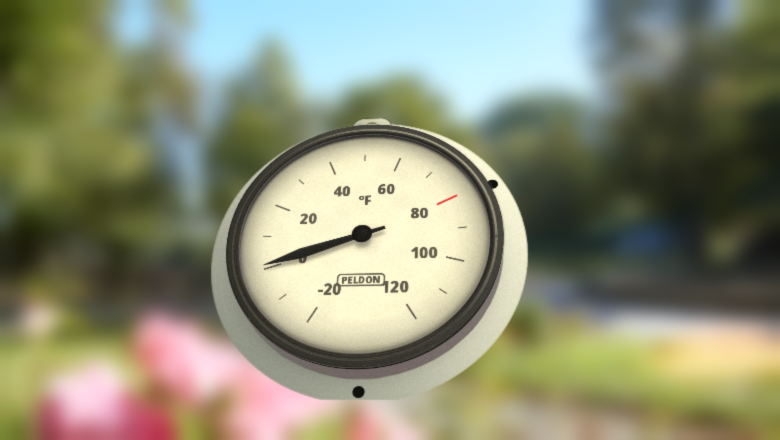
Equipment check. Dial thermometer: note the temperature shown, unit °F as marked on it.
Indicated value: 0 °F
